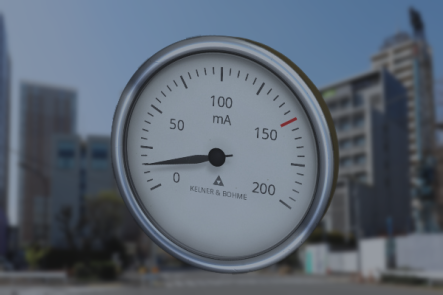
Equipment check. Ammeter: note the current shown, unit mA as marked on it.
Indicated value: 15 mA
